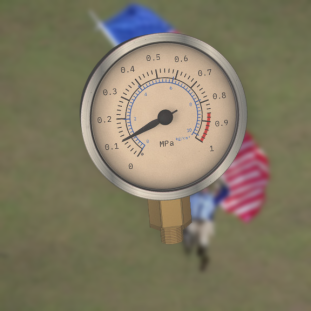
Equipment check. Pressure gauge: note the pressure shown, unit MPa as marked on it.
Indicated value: 0.1 MPa
